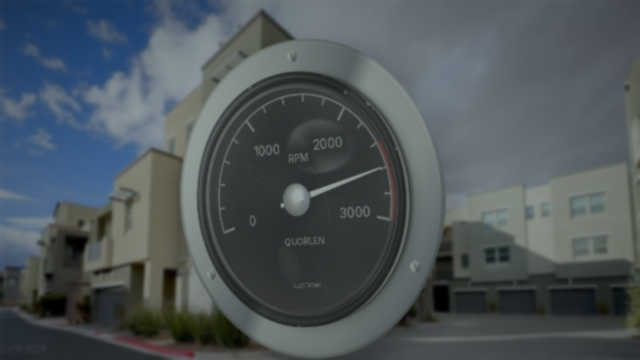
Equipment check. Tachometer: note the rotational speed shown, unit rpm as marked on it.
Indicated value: 2600 rpm
